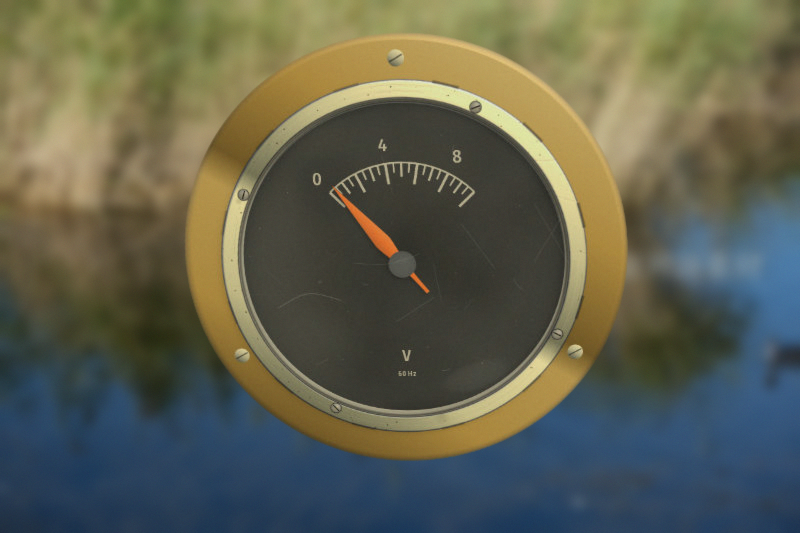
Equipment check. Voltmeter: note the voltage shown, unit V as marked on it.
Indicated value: 0.5 V
